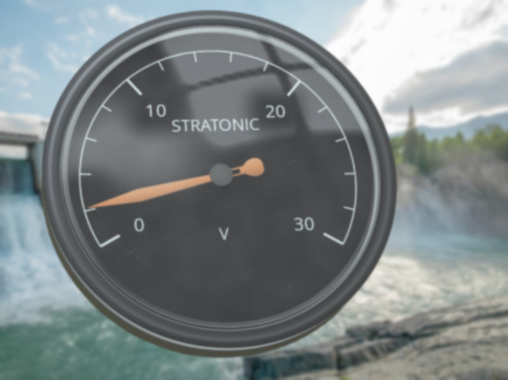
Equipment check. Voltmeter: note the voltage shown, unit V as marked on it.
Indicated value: 2 V
